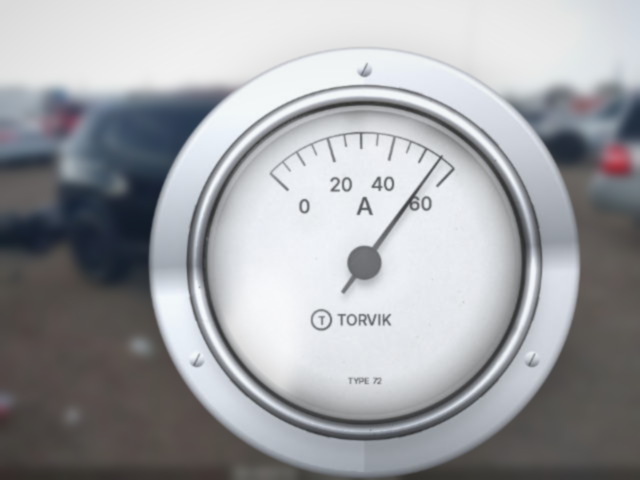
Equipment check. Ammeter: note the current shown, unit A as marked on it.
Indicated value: 55 A
